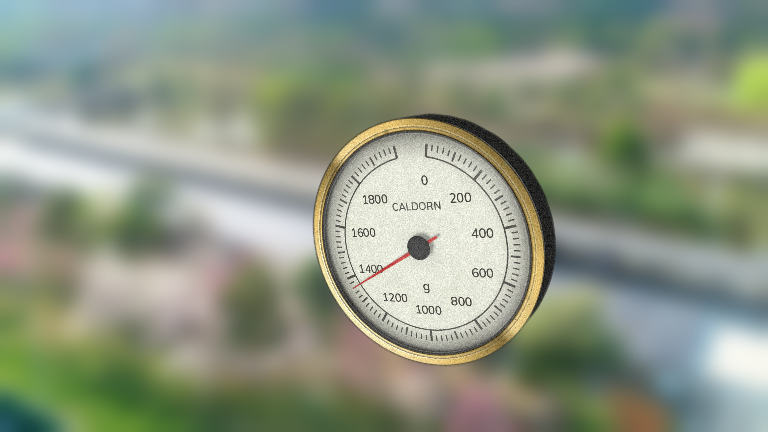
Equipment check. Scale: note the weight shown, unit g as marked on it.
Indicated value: 1360 g
